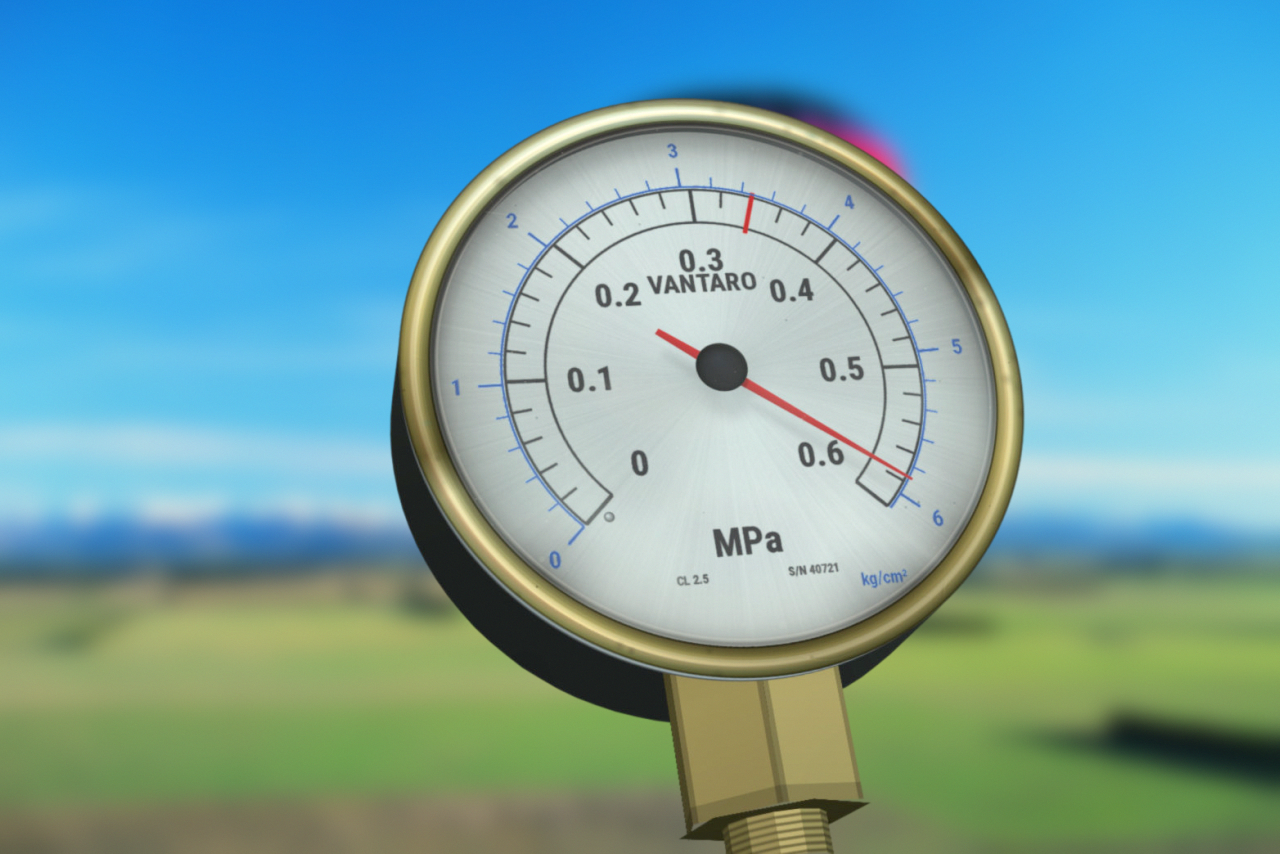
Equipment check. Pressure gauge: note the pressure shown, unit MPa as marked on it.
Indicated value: 0.58 MPa
